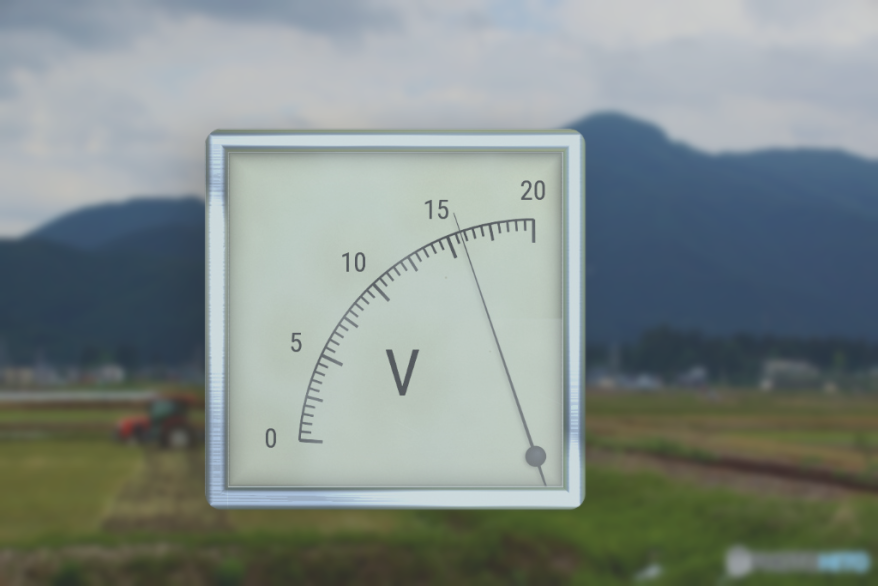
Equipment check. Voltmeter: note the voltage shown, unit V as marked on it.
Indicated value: 15.75 V
